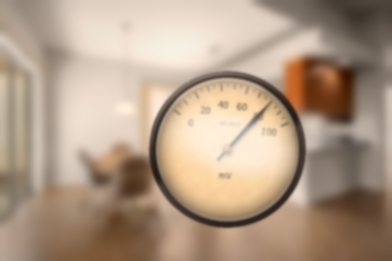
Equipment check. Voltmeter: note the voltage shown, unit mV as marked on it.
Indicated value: 80 mV
